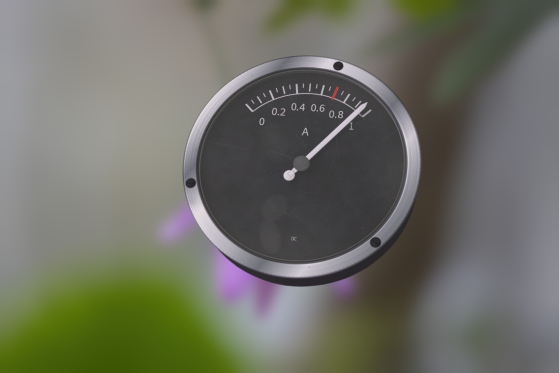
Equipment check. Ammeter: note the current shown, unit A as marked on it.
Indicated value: 0.95 A
